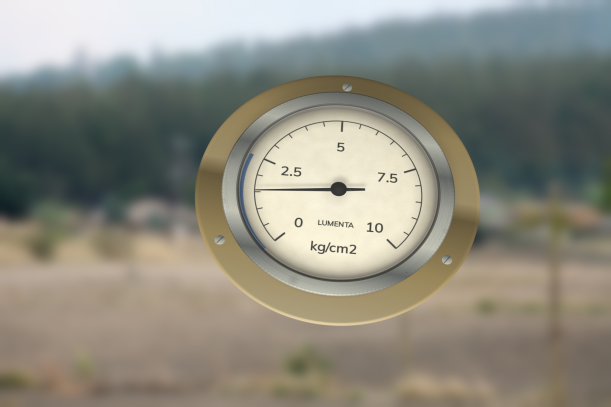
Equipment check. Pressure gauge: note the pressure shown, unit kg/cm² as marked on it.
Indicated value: 1.5 kg/cm²
